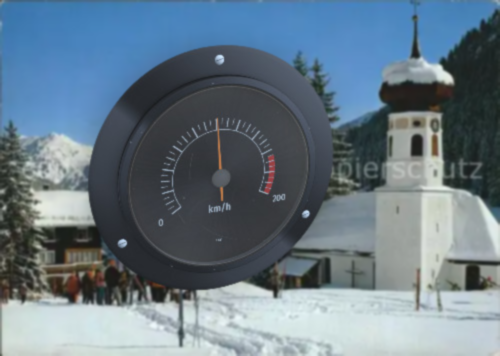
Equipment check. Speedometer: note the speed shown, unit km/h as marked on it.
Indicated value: 100 km/h
